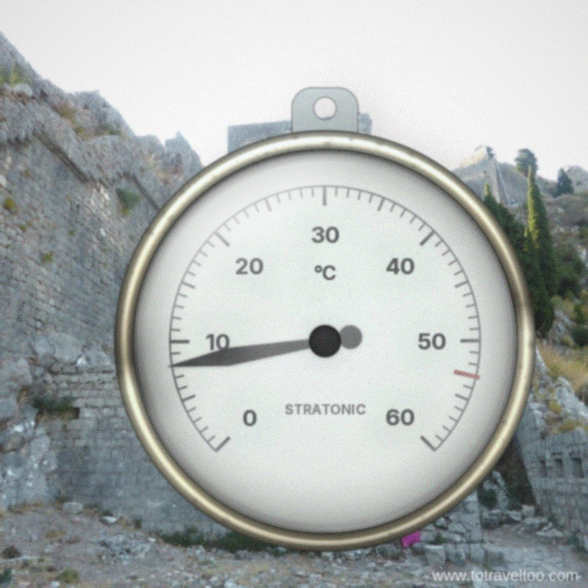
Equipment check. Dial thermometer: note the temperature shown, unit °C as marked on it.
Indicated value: 8 °C
